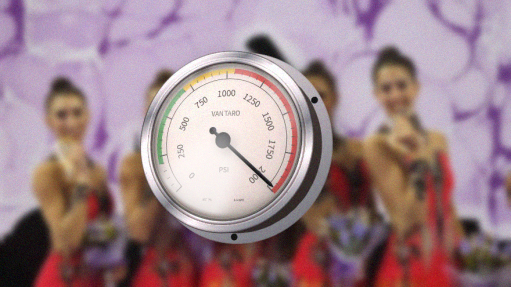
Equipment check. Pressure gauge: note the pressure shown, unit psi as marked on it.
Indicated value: 1975 psi
